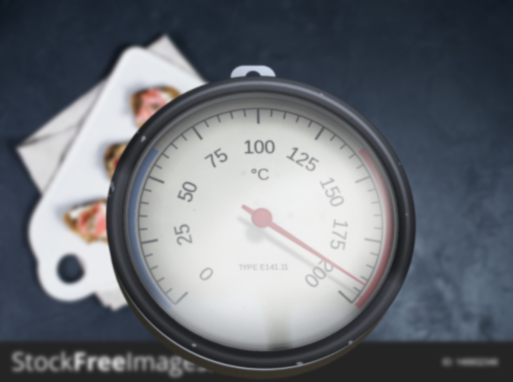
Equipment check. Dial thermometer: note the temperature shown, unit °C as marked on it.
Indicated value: 192.5 °C
